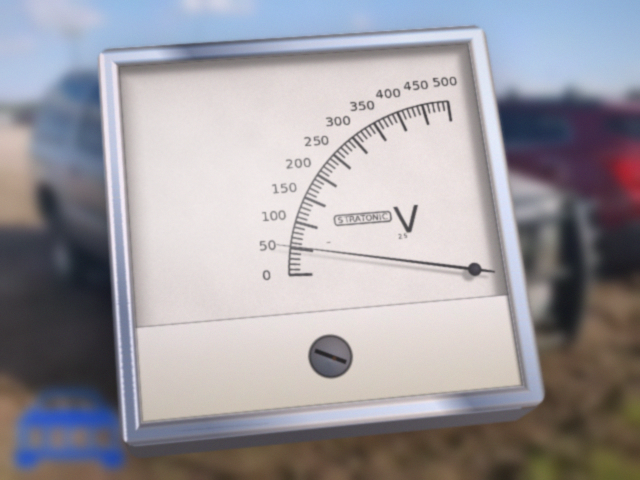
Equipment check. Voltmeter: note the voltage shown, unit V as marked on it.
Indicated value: 50 V
